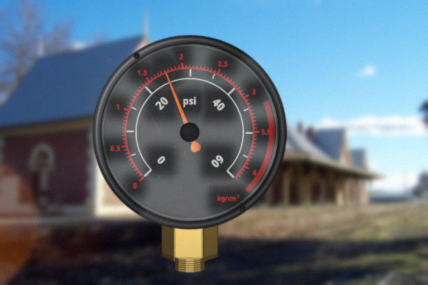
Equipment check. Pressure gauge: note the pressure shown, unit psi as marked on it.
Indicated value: 25 psi
